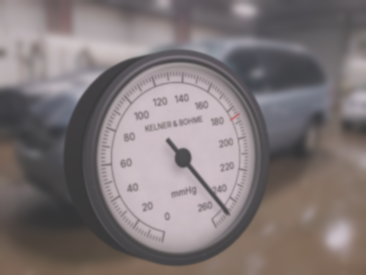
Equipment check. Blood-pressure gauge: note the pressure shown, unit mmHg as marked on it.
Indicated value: 250 mmHg
